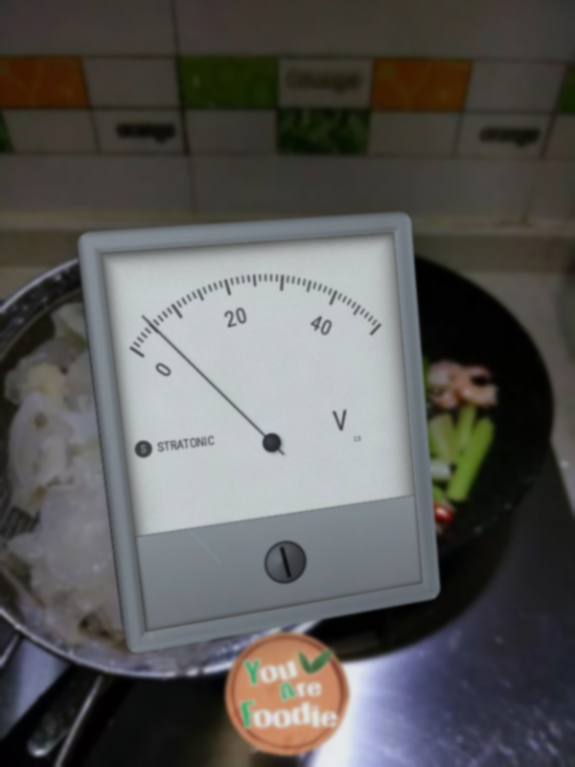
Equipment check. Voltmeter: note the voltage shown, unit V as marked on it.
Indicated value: 5 V
